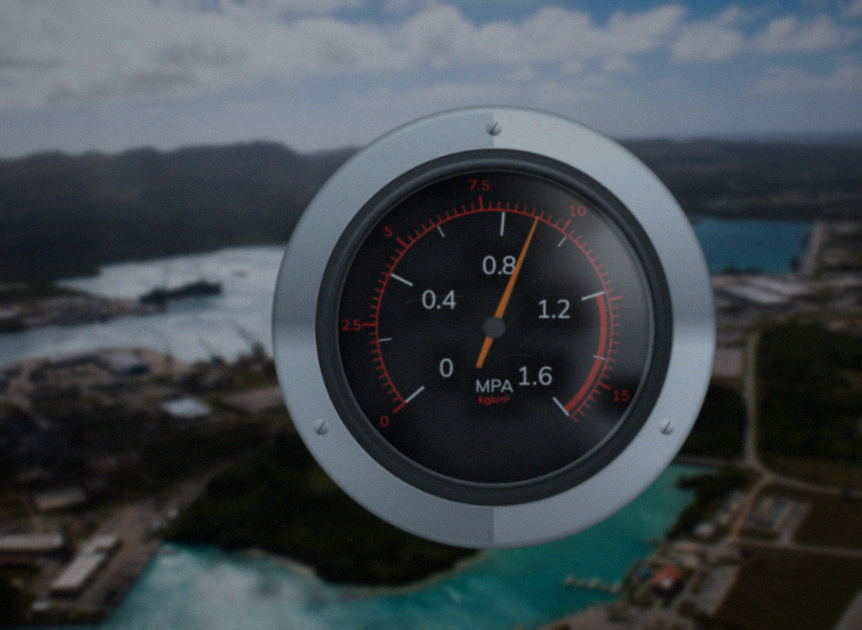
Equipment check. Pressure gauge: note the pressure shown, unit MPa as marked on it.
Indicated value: 0.9 MPa
